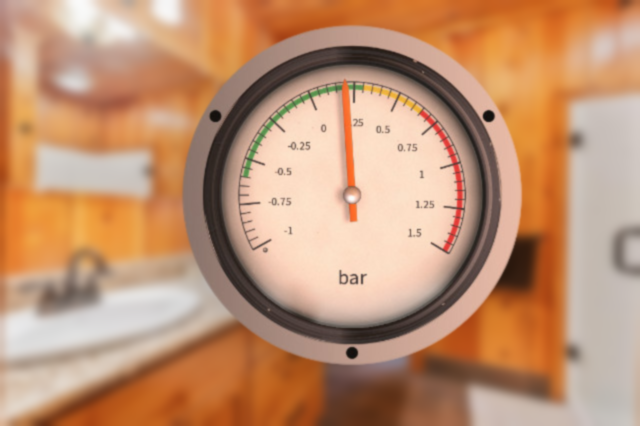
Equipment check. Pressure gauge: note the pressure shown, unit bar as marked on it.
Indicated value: 0.2 bar
